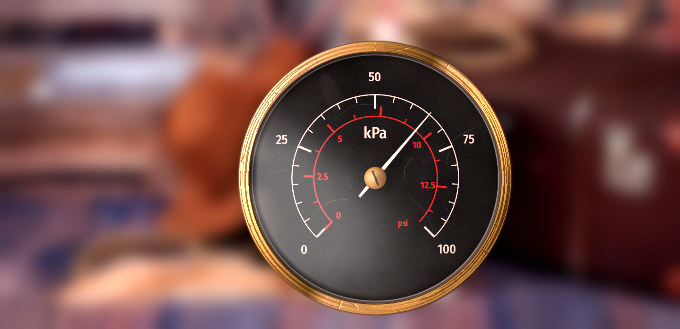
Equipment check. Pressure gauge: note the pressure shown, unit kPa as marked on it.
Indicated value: 65 kPa
